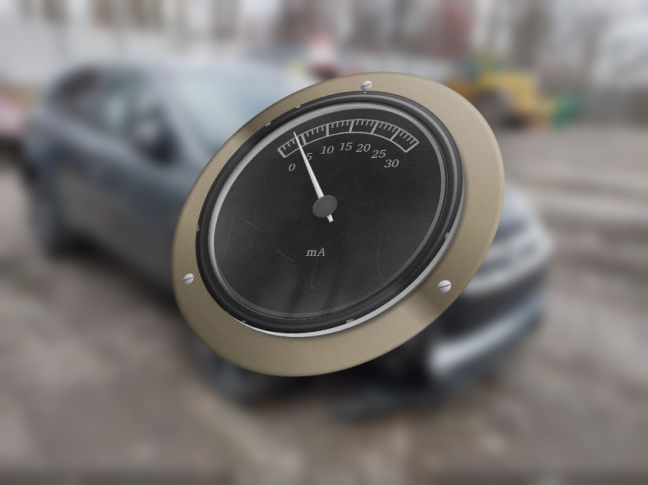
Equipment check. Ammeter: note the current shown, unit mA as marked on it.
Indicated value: 4 mA
